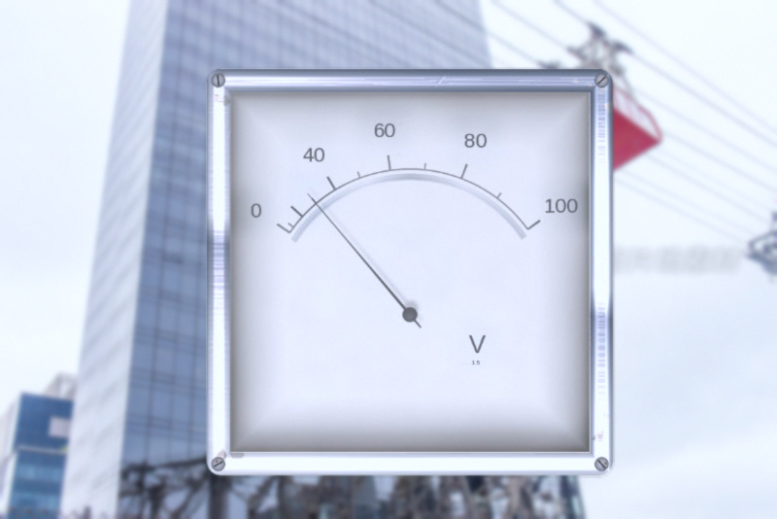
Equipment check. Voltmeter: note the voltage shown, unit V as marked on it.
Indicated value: 30 V
